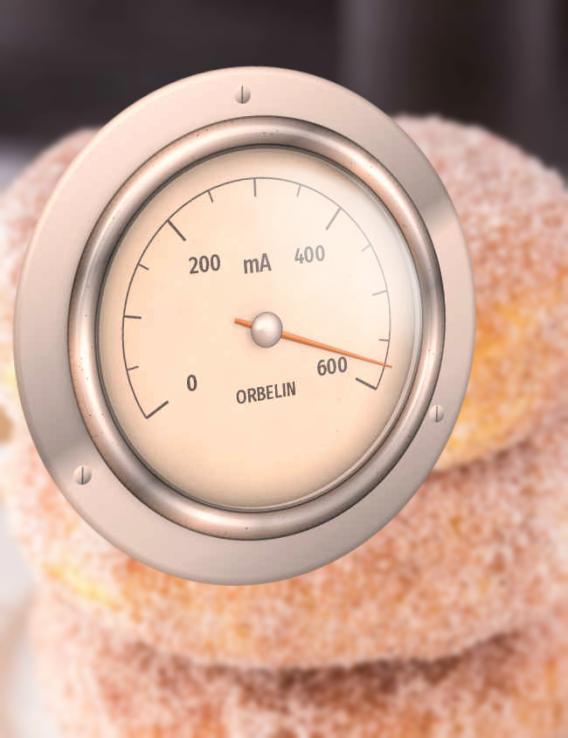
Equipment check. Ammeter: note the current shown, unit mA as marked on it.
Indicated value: 575 mA
